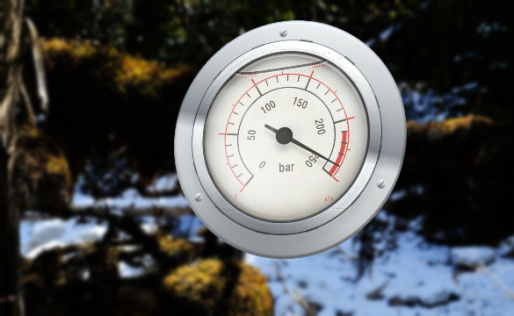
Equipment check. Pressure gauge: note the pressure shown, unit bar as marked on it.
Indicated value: 240 bar
